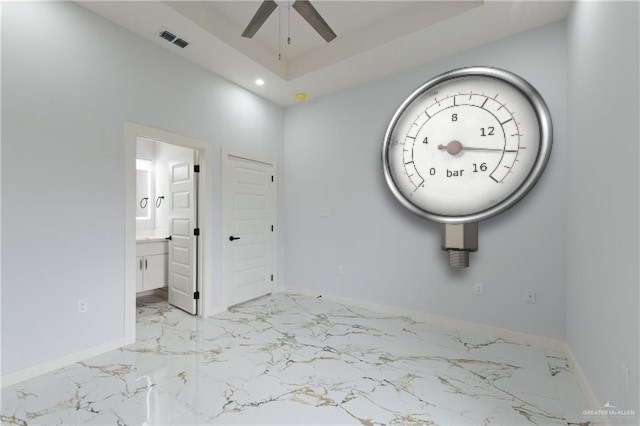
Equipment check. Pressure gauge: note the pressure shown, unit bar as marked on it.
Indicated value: 14 bar
